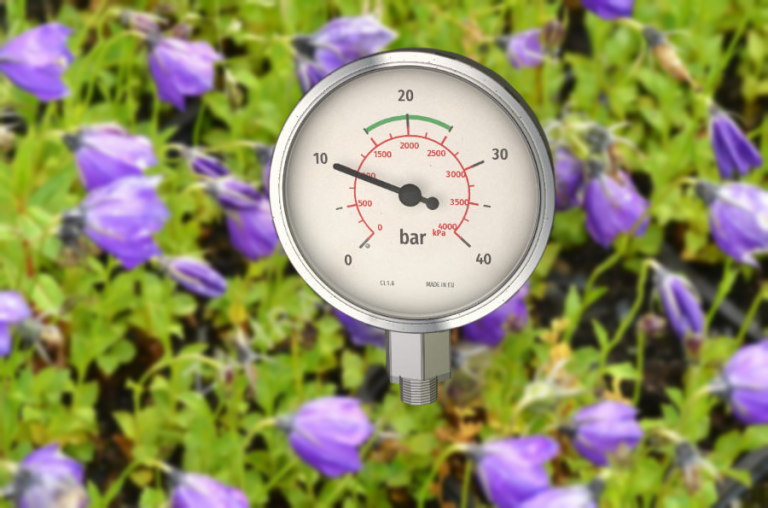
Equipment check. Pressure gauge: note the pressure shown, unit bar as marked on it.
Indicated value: 10 bar
